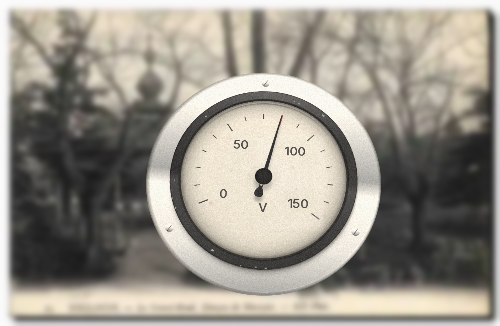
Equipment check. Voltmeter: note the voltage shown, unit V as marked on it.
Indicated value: 80 V
